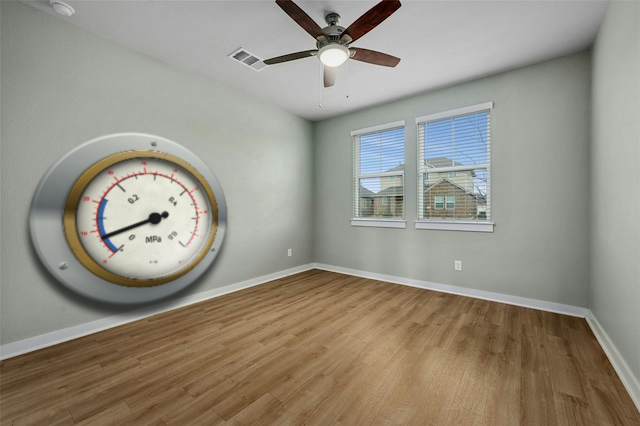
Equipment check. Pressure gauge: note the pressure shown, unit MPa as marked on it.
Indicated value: 0.05 MPa
